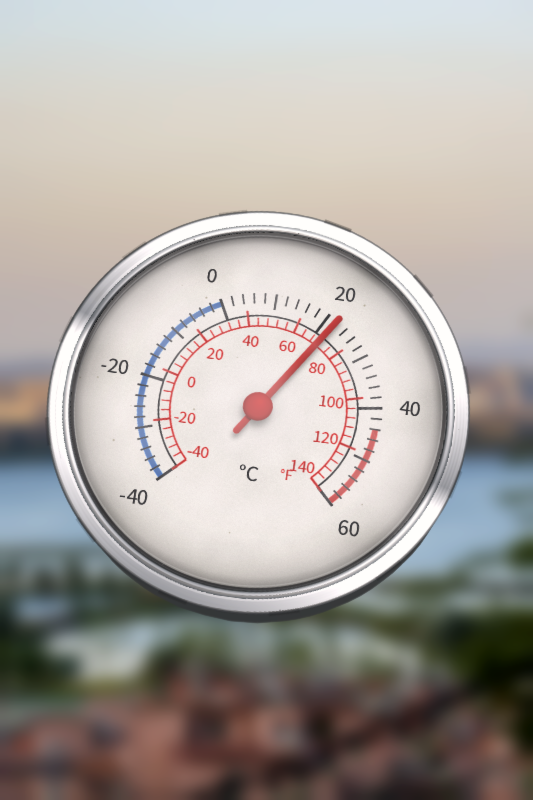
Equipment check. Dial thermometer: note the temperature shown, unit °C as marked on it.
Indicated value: 22 °C
